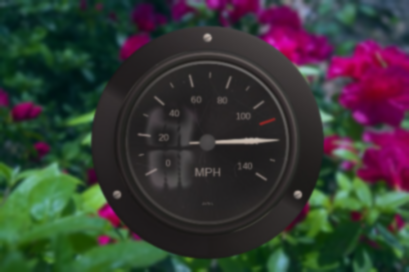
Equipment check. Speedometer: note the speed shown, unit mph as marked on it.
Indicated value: 120 mph
